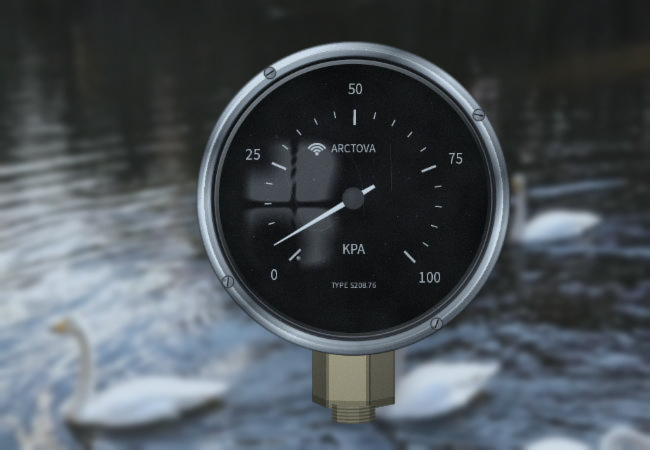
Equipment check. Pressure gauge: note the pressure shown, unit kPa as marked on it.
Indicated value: 5 kPa
